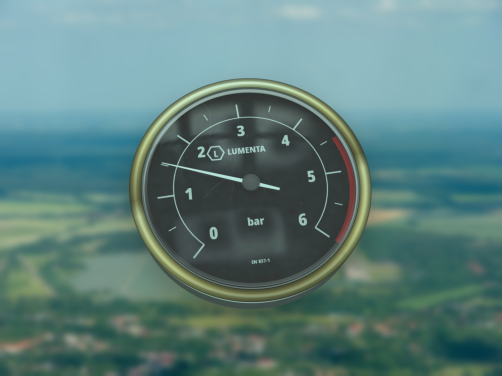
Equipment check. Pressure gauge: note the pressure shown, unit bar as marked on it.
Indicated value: 1.5 bar
